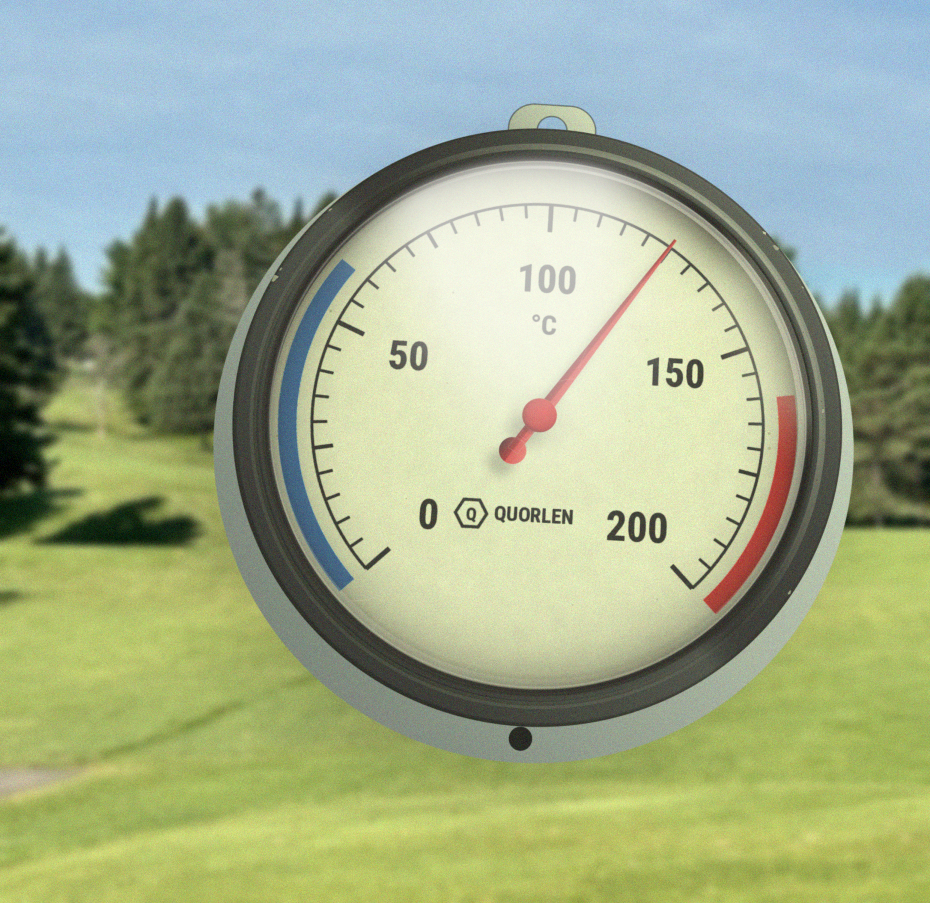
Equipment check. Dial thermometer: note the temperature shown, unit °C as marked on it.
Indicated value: 125 °C
